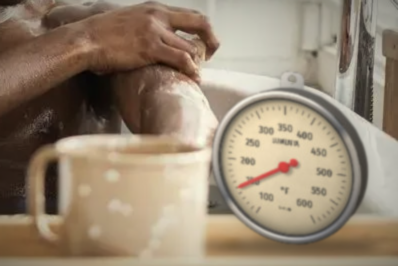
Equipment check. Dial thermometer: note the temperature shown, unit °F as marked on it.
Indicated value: 150 °F
